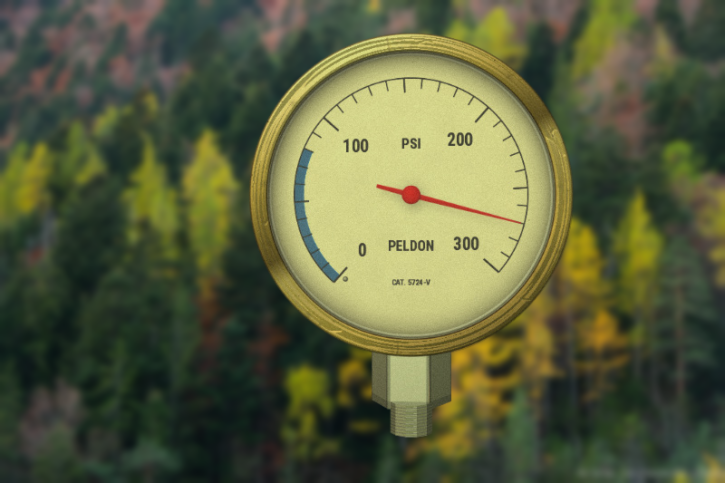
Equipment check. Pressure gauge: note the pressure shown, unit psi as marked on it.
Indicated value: 270 psi
